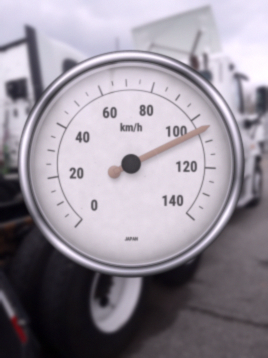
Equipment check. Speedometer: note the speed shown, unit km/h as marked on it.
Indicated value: 105 km/h
